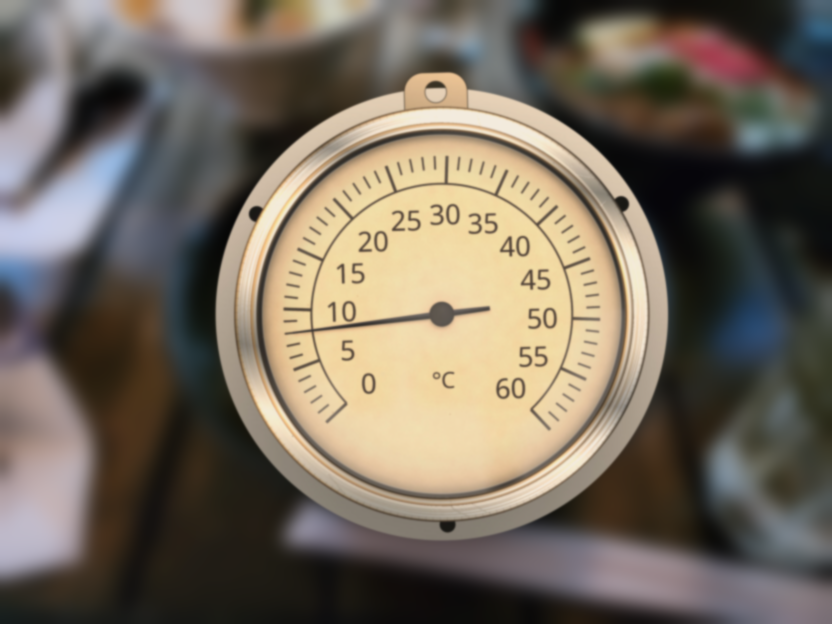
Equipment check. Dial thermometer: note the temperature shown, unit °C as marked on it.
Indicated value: 8 °C
